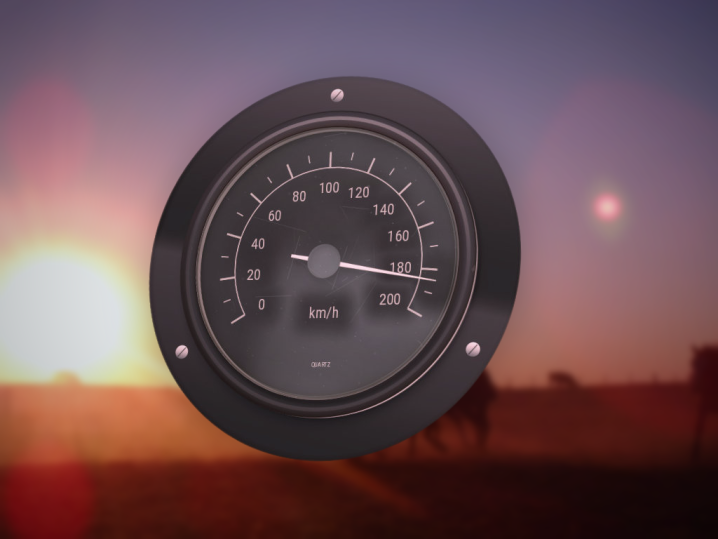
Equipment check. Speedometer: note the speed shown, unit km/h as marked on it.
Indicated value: 185 km/h
